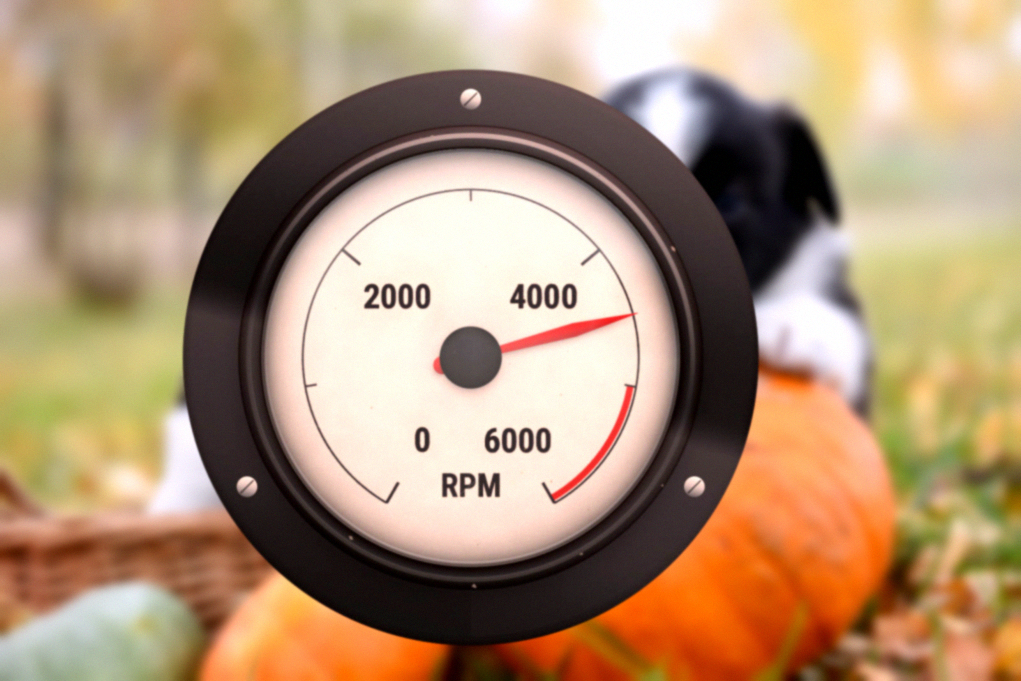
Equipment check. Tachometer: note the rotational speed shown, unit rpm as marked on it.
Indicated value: 4500 rpm
